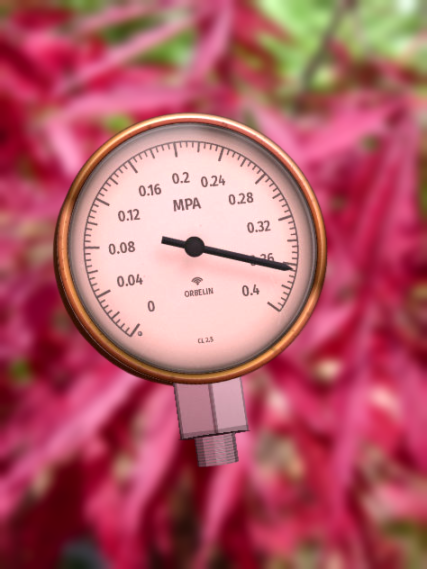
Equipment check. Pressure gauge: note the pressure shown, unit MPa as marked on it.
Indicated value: 0.365 MPa
